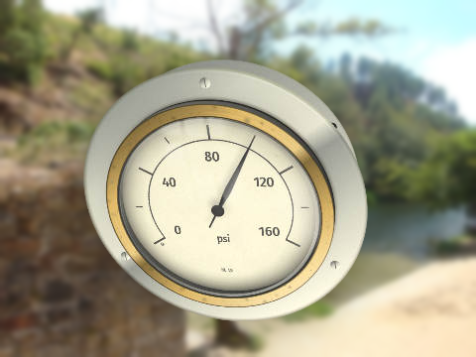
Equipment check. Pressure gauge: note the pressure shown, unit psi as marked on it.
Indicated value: 100 psi
